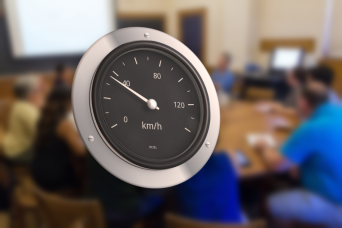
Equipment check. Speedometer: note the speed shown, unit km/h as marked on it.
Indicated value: 35 km/h
